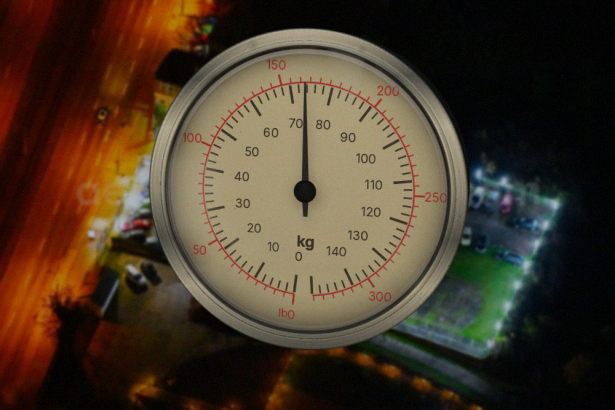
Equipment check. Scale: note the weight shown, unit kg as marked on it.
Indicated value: 74 kg
